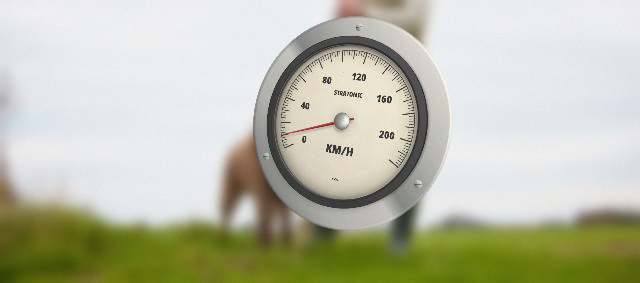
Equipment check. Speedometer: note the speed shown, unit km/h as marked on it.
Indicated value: 10 km/h
